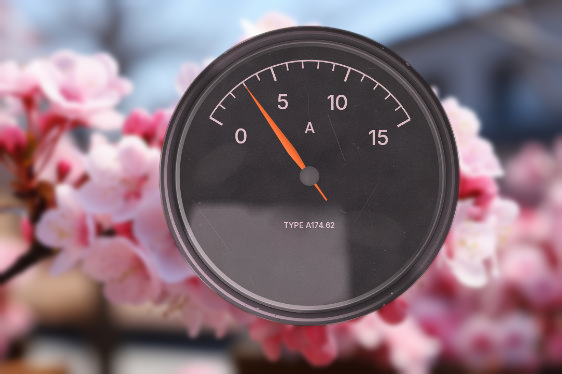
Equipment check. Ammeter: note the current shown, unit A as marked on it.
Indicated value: 3 A
